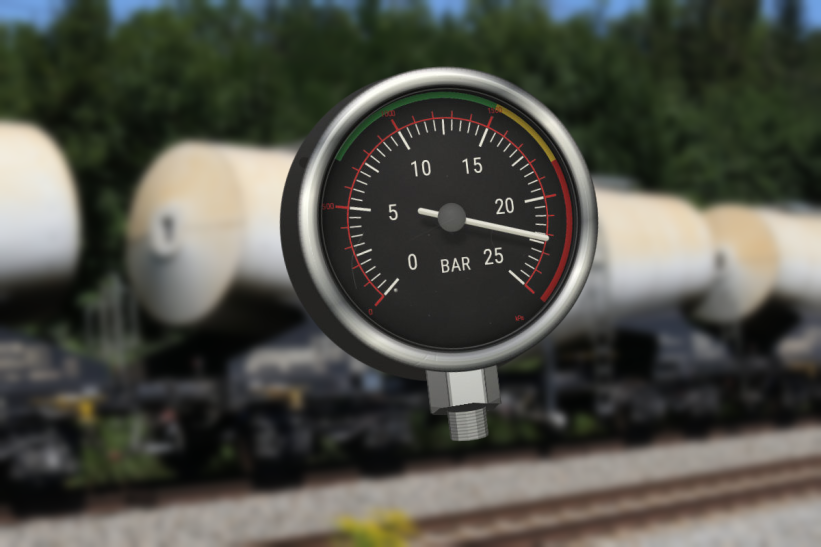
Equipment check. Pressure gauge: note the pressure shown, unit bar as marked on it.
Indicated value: 22.25 bar
